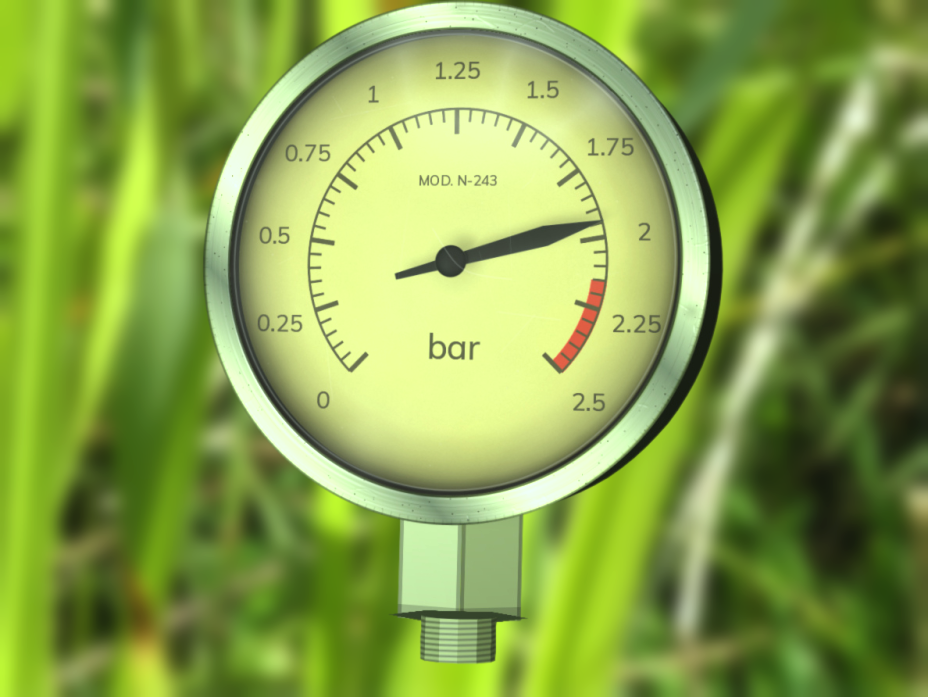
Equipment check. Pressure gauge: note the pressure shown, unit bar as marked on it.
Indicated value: 1.95 bar
